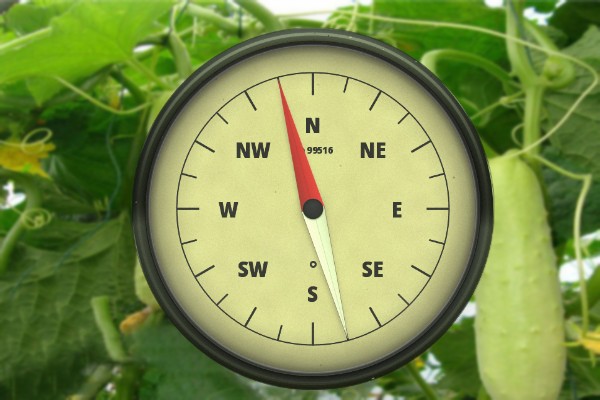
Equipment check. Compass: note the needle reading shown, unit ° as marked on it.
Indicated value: 345 °
